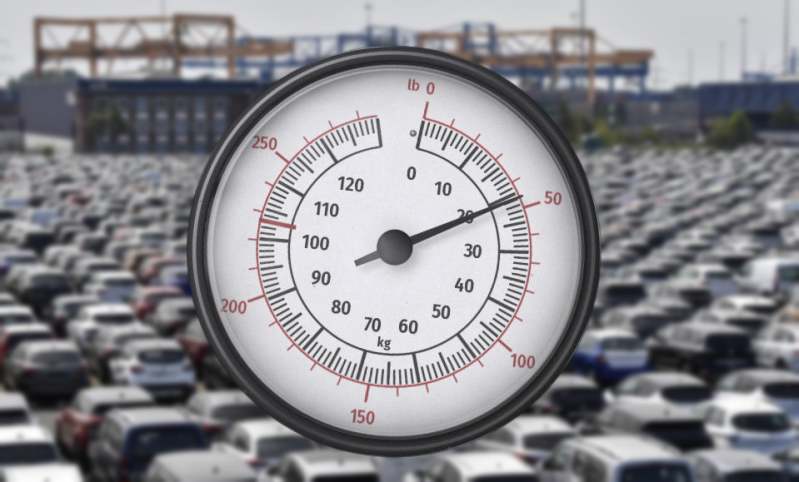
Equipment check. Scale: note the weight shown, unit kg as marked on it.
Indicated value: 21 kg
